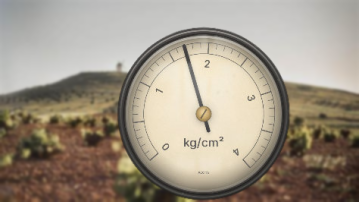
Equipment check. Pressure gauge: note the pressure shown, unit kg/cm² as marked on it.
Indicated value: 1.7 kg/cm²
